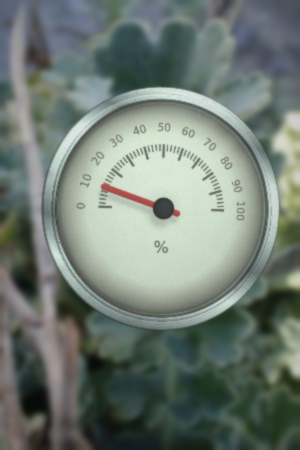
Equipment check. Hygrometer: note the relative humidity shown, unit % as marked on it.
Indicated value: 10 %
